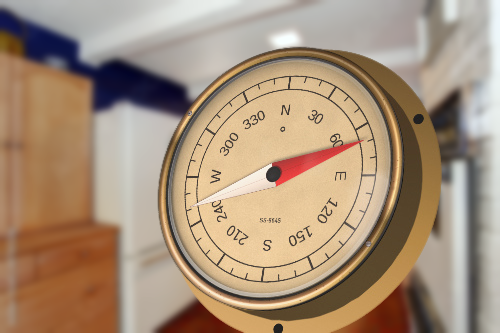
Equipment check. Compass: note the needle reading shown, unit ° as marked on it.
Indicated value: 70 °
